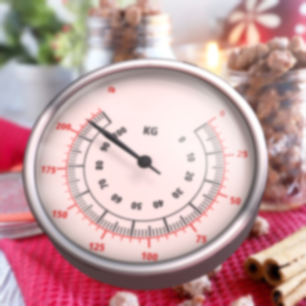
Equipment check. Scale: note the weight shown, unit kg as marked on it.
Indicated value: 95 kg
